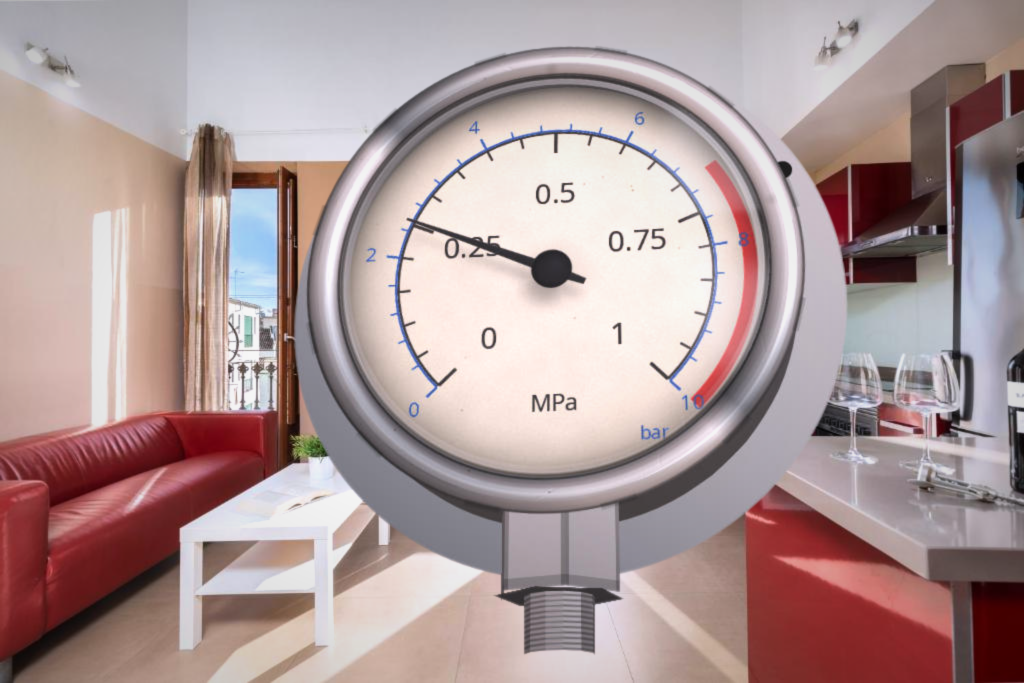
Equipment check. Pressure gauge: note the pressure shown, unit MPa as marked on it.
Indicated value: 0.25 MPa
